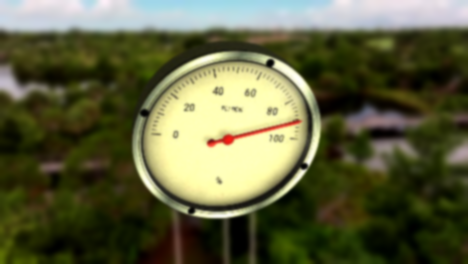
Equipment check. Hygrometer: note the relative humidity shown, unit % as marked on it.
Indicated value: 90 %
